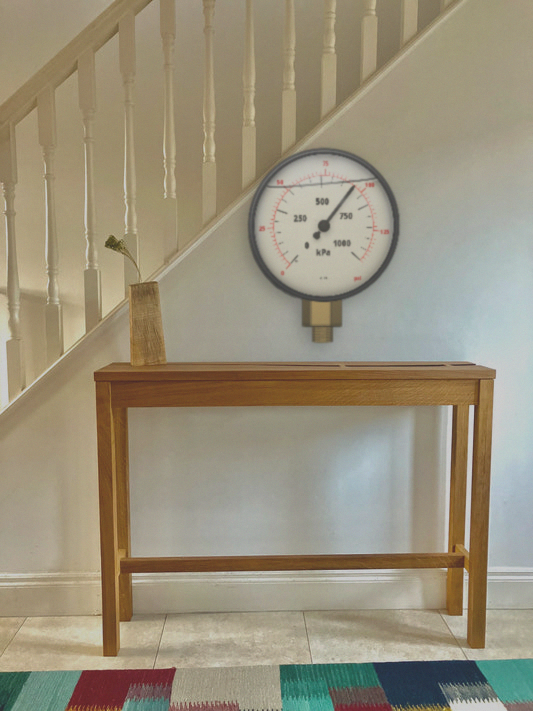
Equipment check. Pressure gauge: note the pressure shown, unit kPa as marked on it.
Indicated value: 650 kPa
